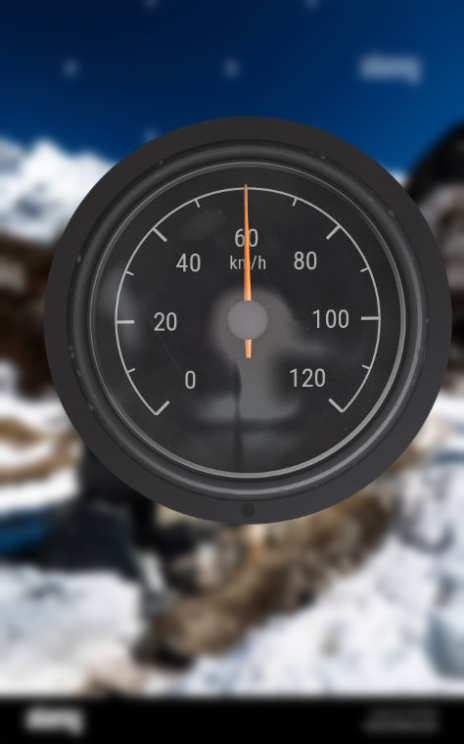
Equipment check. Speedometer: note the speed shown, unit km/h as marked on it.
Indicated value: 60 km/h
